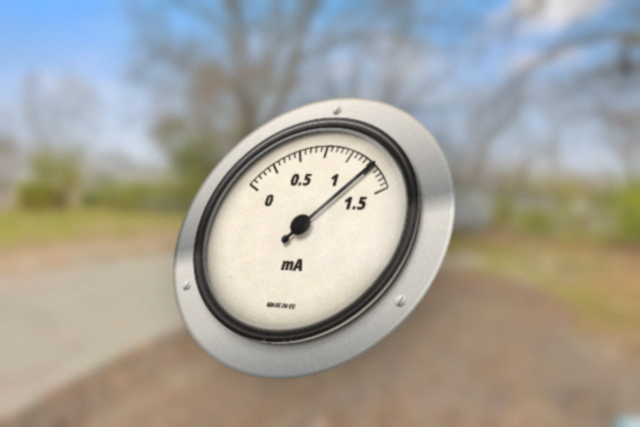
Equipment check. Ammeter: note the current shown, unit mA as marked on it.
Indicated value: 1.25 mA
